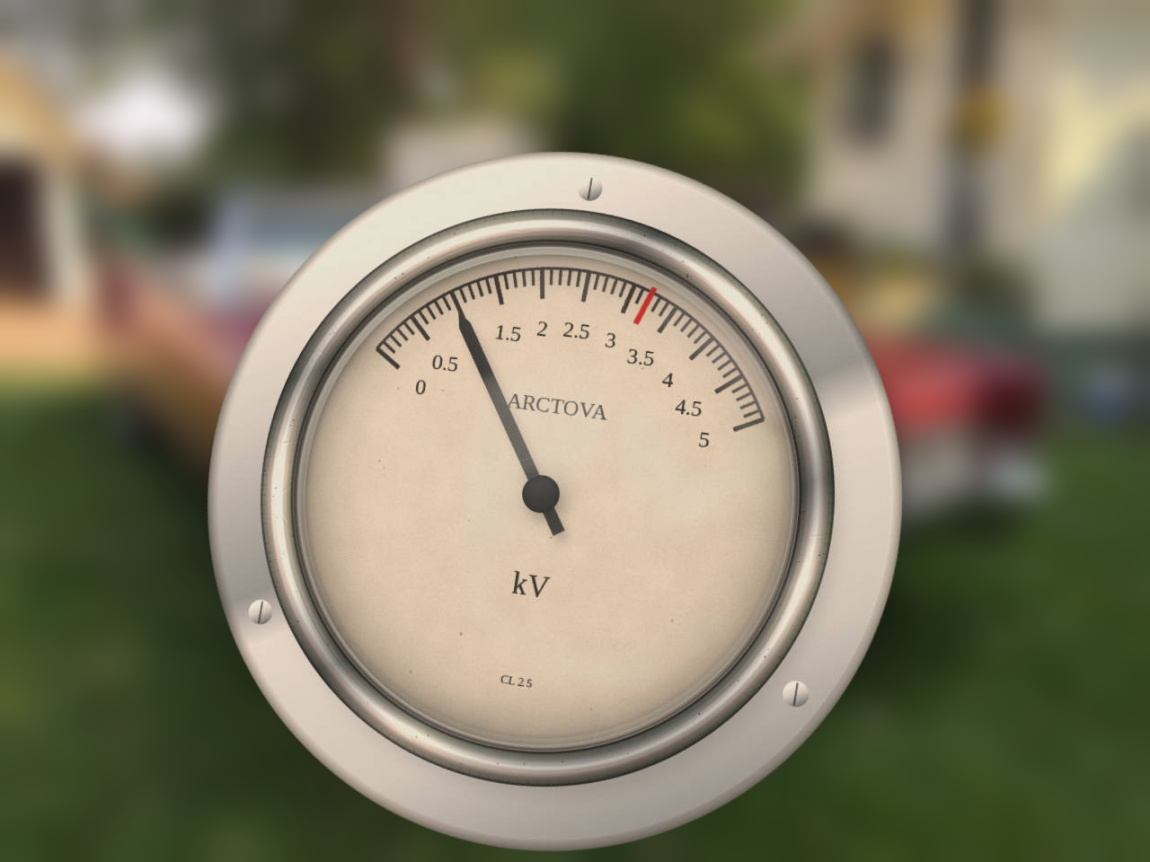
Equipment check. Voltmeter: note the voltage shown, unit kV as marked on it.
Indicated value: 1 kV
